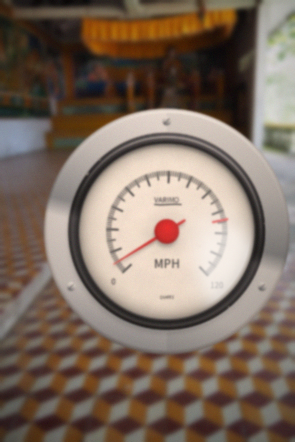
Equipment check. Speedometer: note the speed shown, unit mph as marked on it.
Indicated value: 5 mph
